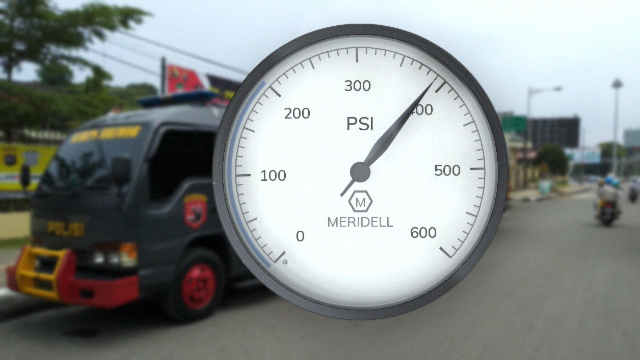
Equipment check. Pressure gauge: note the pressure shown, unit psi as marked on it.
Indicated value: 390 psi
